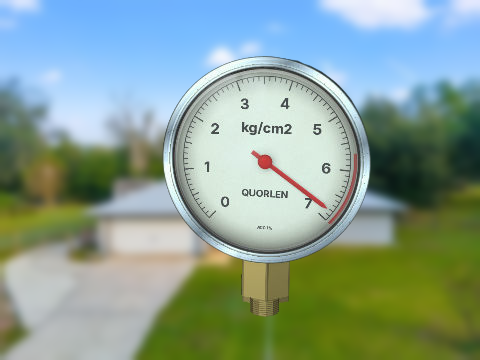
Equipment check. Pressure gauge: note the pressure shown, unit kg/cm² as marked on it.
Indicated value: 6.8 kg/cm²
